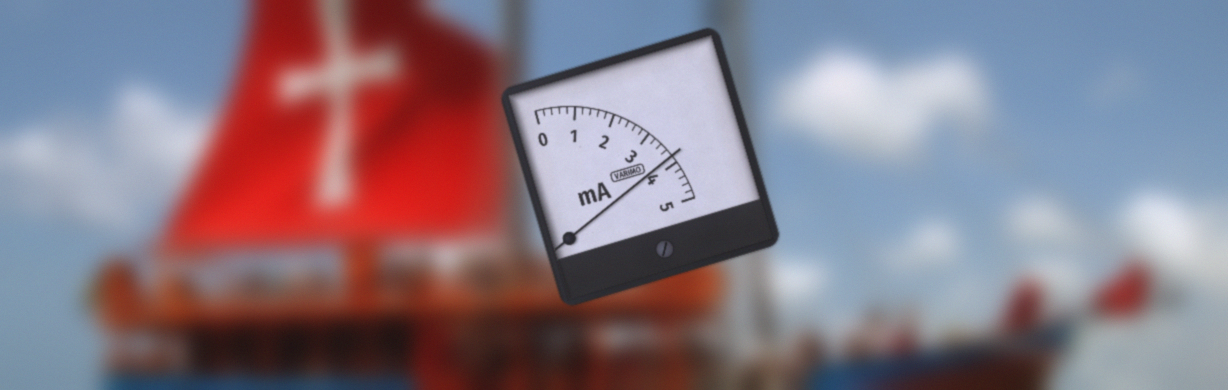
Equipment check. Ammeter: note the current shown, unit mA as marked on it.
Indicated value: 3.8 mA
